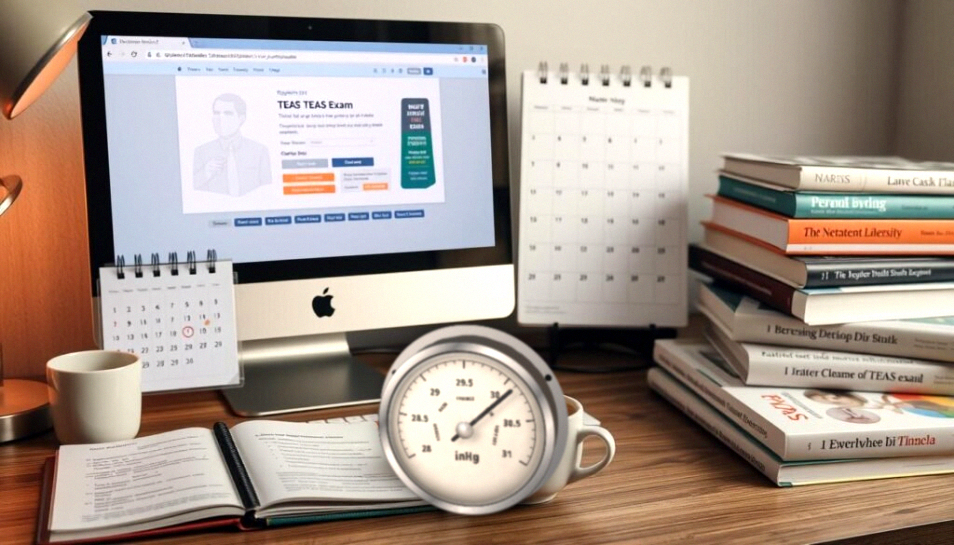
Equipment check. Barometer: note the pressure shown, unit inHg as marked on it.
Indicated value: 30.1 inHg
